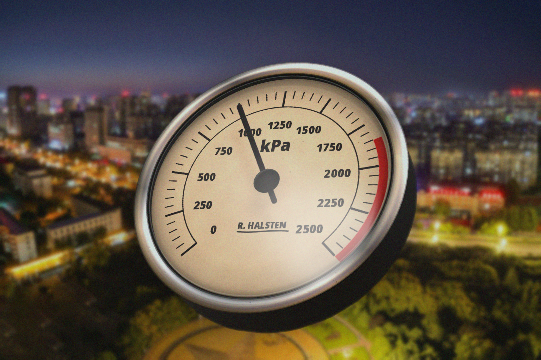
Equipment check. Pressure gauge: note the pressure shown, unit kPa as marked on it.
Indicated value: 1000 kPa
